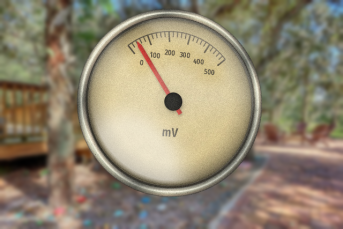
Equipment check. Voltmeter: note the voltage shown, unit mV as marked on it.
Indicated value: 40 mV
